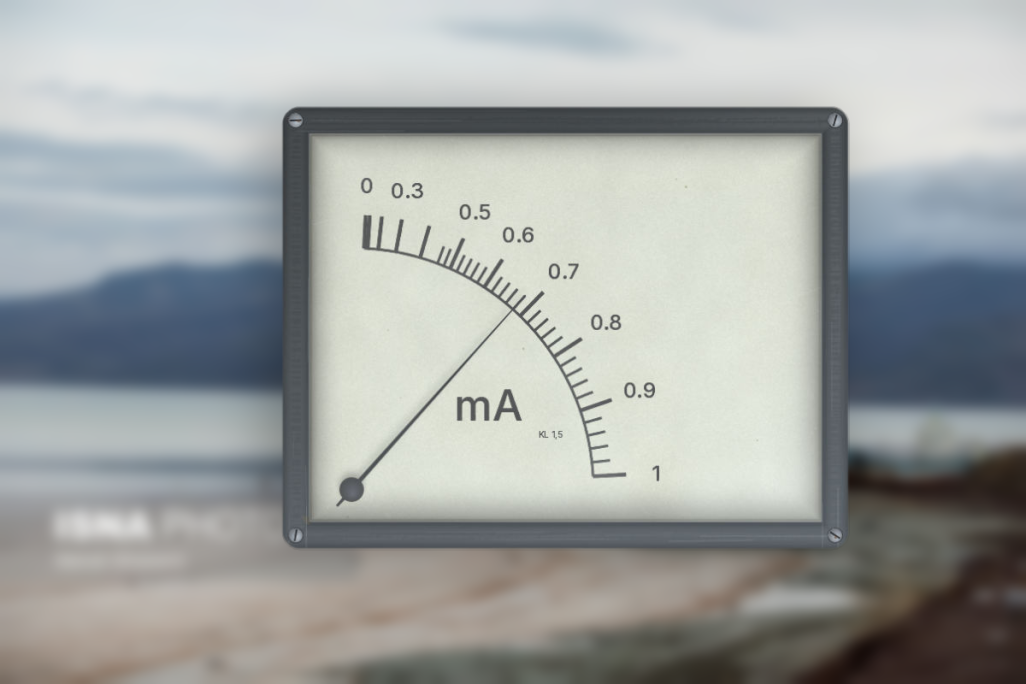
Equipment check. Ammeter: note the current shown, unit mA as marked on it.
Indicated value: 0.68 mA
